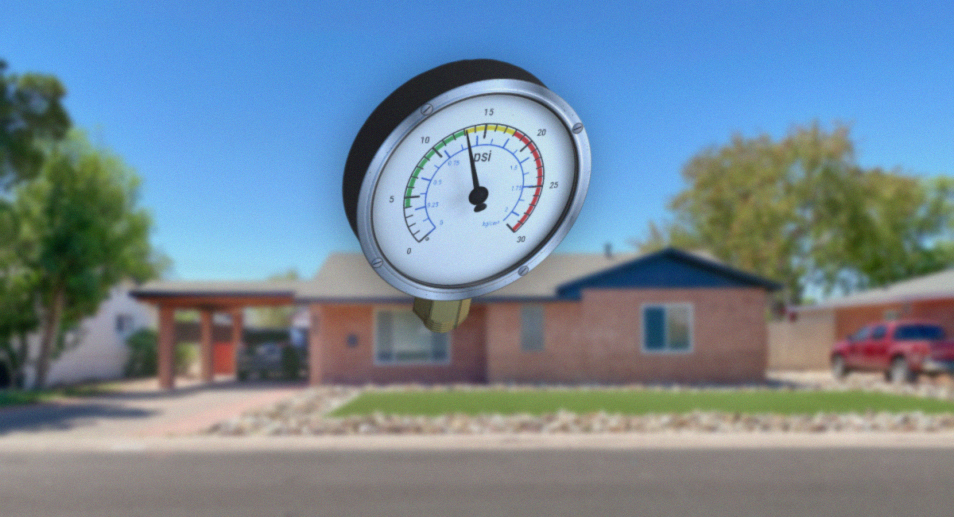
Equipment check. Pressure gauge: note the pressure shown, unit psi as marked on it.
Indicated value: 13 psi
